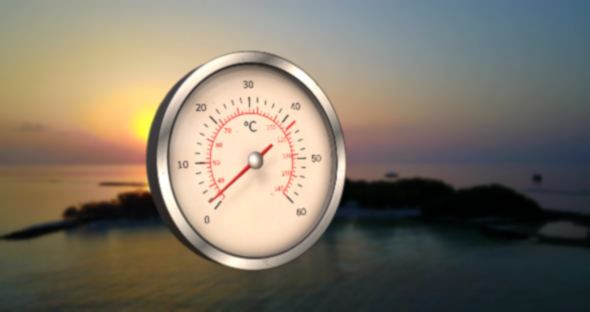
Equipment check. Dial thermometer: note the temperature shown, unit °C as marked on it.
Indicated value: 2 °C
